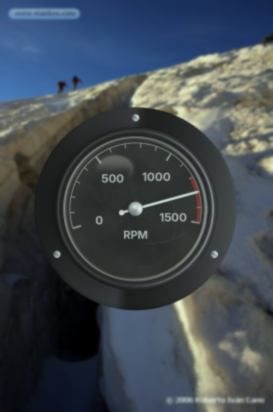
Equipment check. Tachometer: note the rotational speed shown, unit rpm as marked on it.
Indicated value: 1300 rpm
